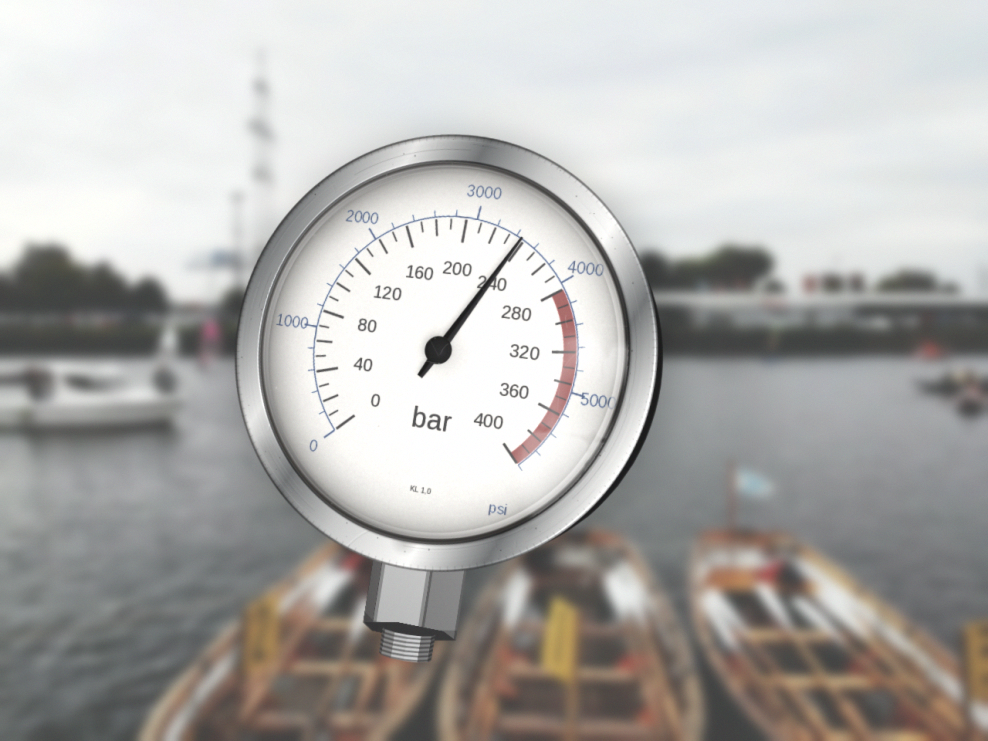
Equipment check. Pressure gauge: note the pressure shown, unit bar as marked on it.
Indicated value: 240 bar
